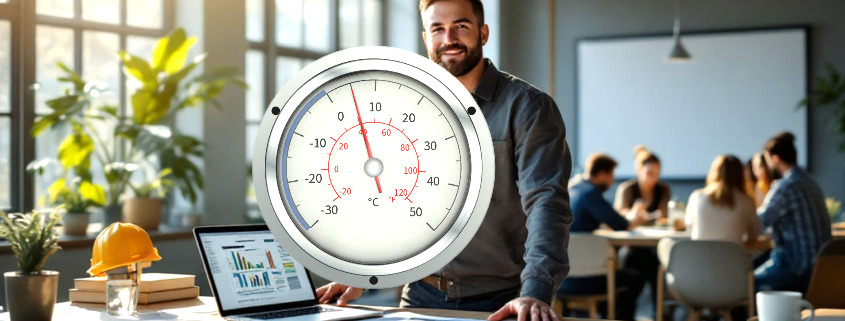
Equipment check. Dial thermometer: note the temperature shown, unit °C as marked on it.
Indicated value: 5 °C
